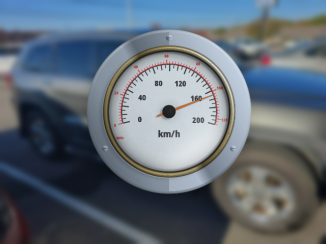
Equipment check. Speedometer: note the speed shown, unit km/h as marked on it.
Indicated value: 165 km/h
